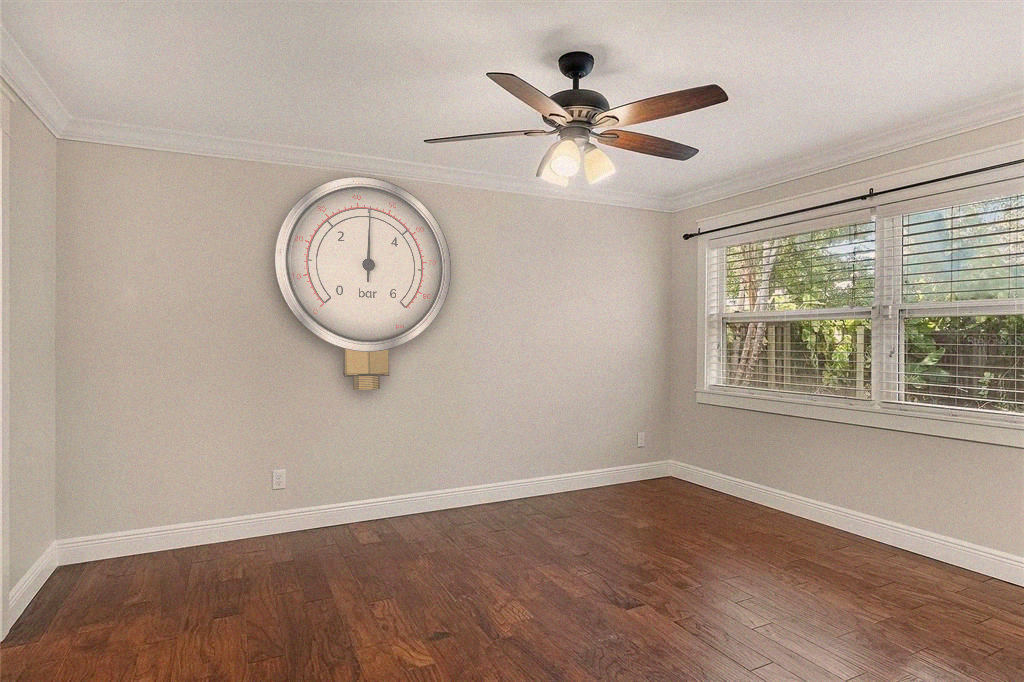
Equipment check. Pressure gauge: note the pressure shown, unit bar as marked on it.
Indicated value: 3 bar
